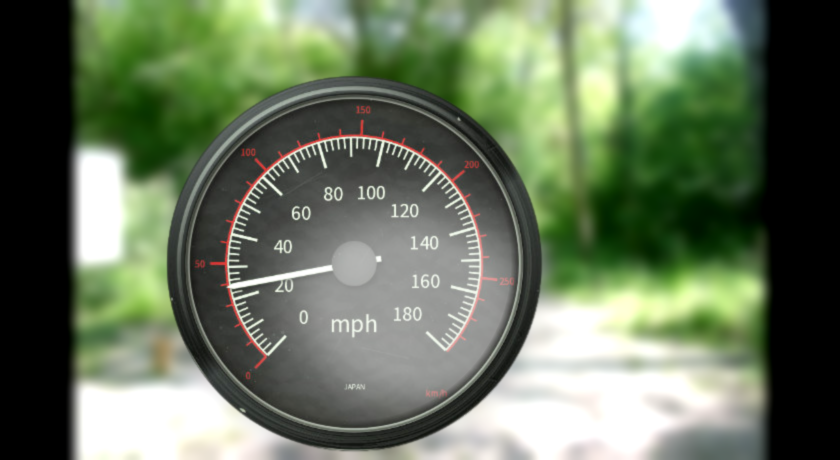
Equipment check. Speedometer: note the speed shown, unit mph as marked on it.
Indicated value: 24 mph
